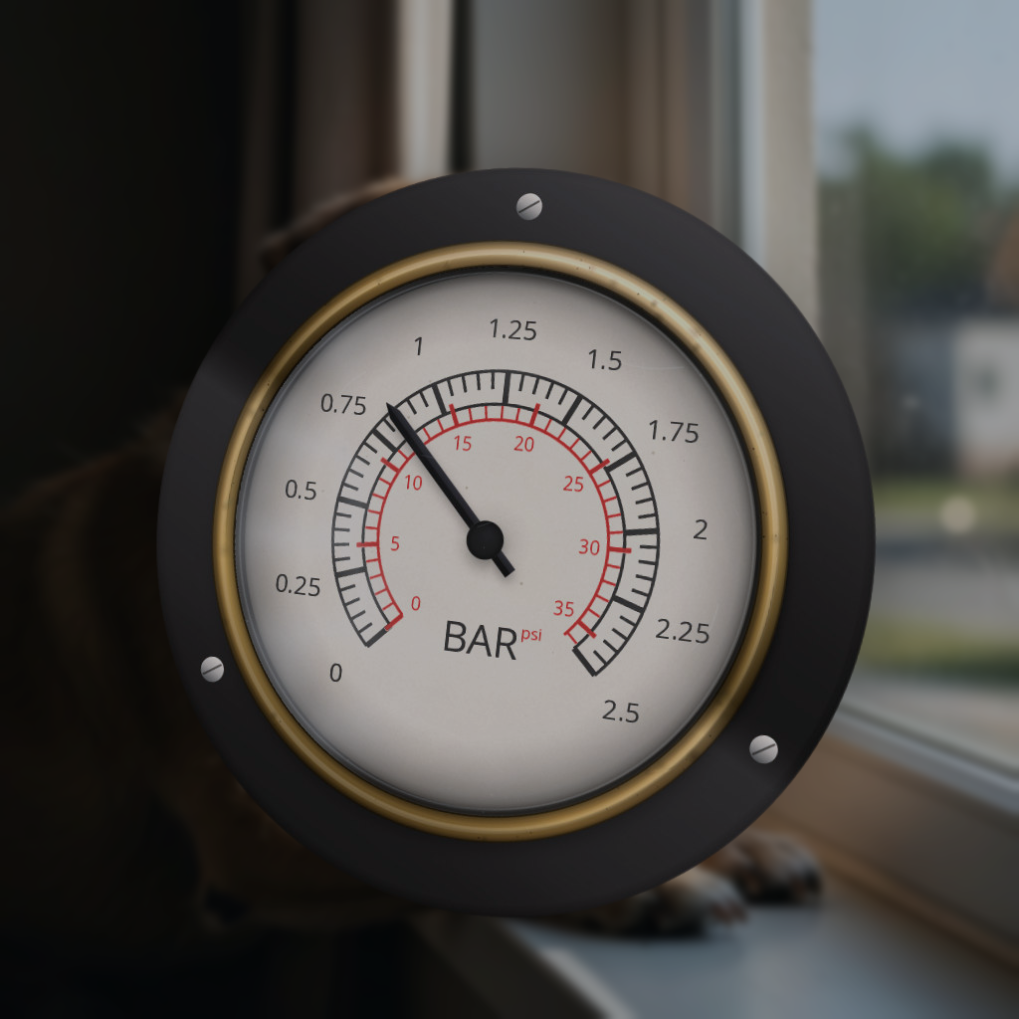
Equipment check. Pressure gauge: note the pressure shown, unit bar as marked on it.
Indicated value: 0.85 bar
